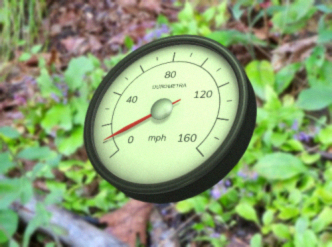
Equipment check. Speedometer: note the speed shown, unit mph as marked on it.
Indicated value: 10 mph
